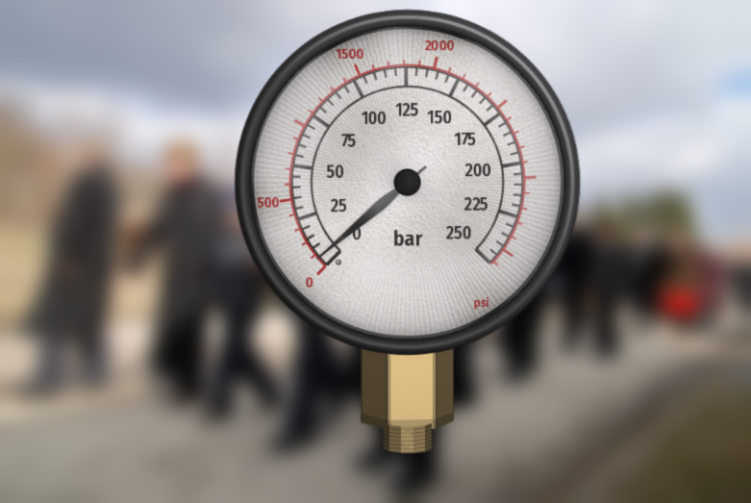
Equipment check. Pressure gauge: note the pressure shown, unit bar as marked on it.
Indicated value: 5 bar
